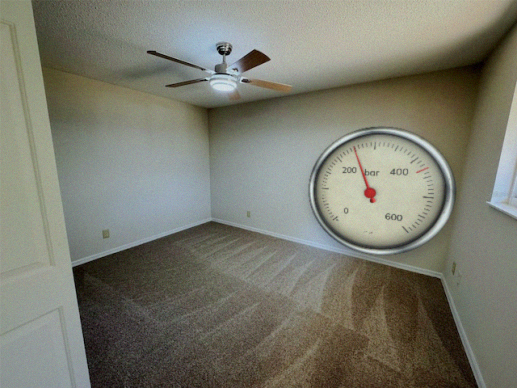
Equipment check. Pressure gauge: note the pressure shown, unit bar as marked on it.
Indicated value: 250 bar
